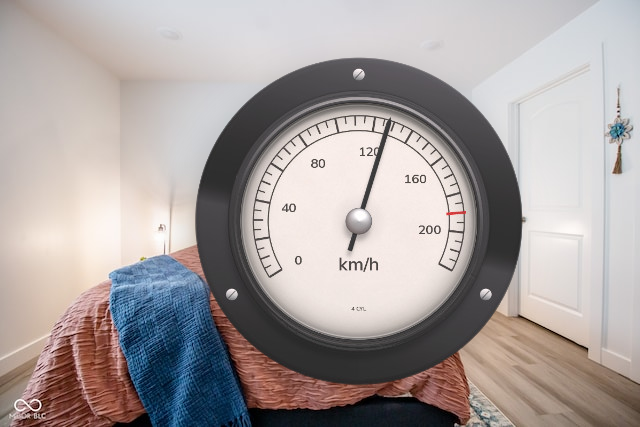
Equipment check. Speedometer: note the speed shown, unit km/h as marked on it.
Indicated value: 127.5 km/h
